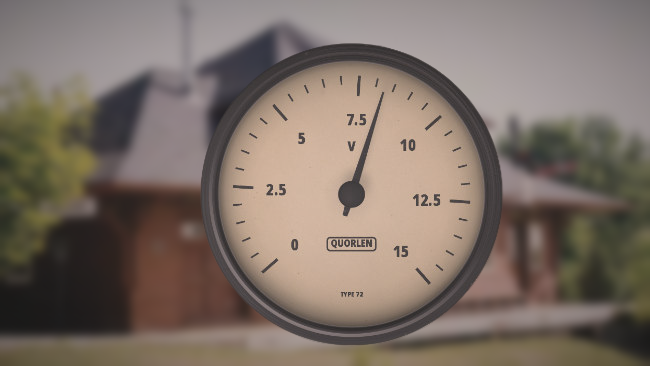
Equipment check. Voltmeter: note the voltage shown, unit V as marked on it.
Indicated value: 8.25 V
